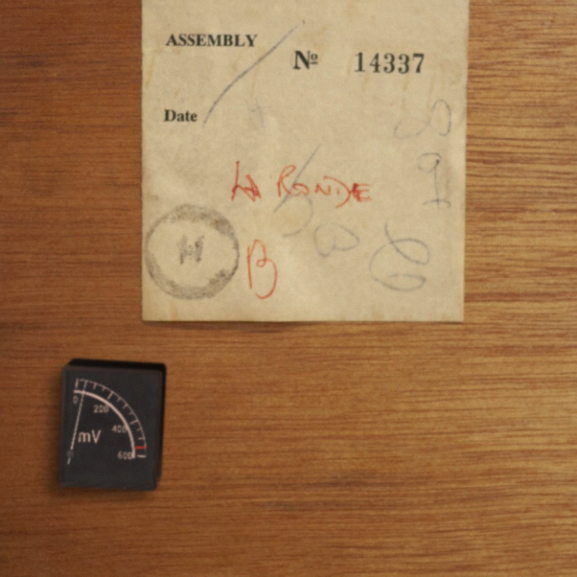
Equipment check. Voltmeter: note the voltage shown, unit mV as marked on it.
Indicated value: 50 mV
